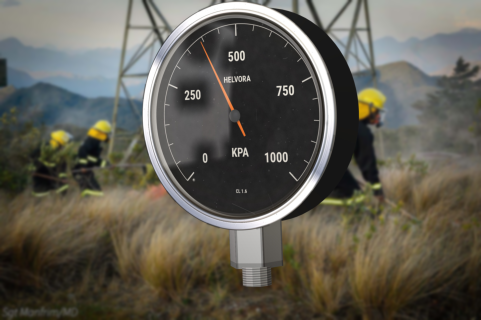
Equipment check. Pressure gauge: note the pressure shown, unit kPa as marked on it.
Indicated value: 400 kPa
